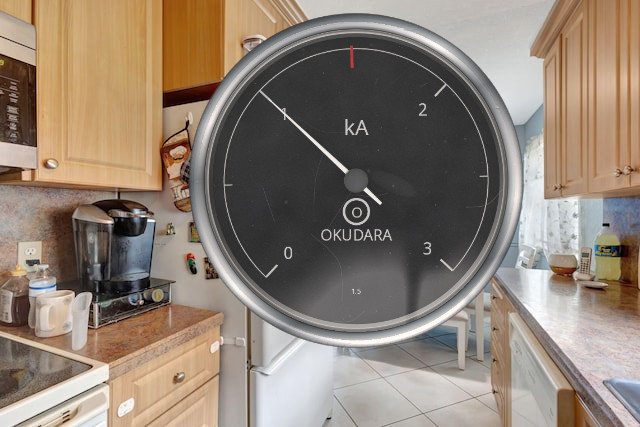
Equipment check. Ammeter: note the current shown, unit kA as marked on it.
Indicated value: 1 kA
